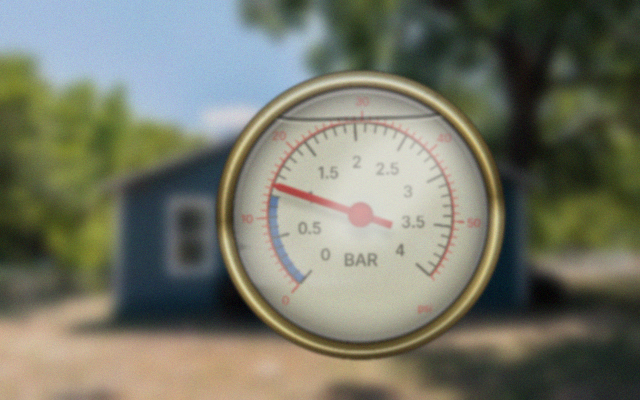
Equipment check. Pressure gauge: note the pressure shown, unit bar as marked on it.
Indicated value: 1 bar
